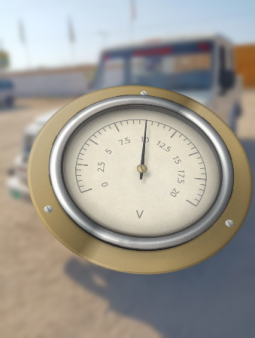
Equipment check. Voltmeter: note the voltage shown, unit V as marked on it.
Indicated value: 10 V
